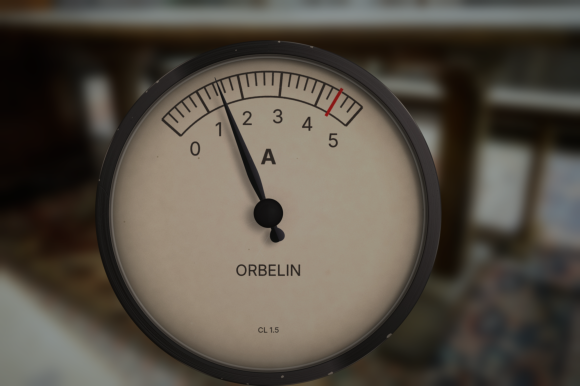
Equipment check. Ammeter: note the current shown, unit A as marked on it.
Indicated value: 1.5 A
